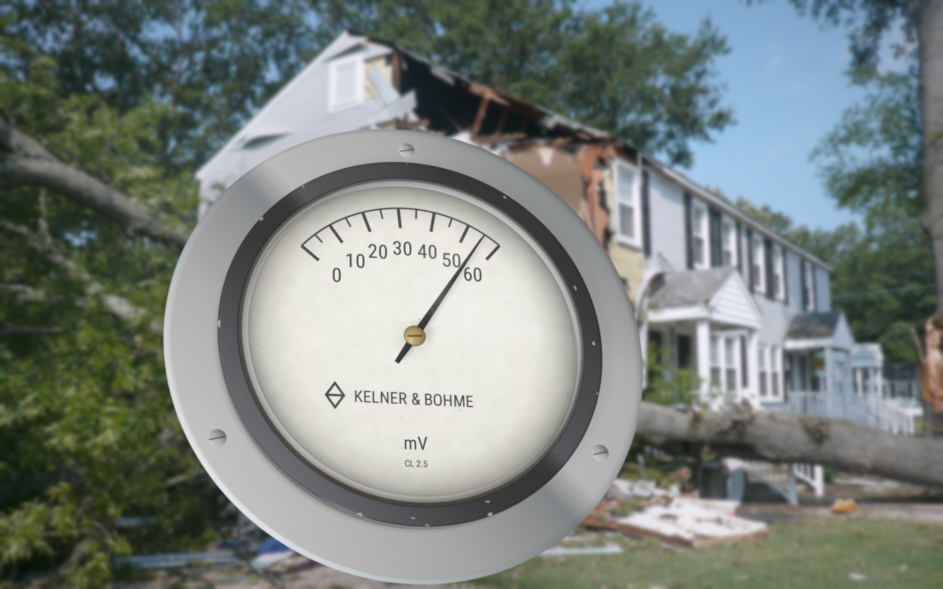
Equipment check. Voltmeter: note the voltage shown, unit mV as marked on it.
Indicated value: 55 mV
